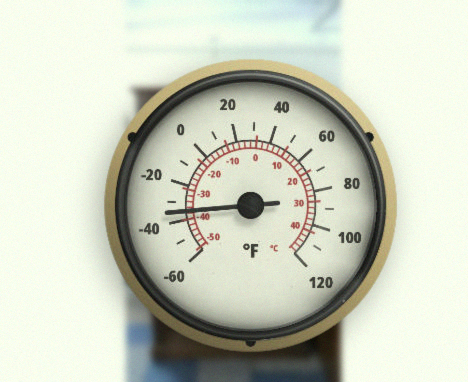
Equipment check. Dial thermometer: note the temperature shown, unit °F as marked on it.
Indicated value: -35 °F
